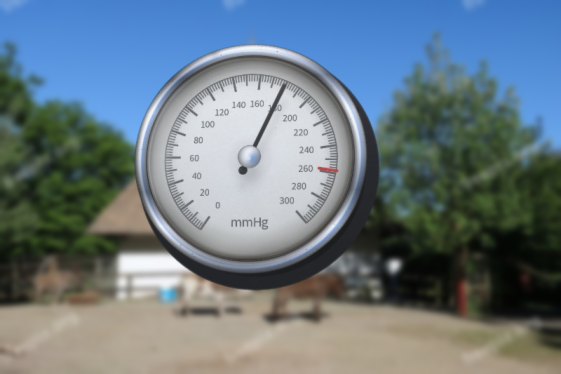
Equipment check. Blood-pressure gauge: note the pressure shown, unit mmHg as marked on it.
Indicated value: 180 mmHg
